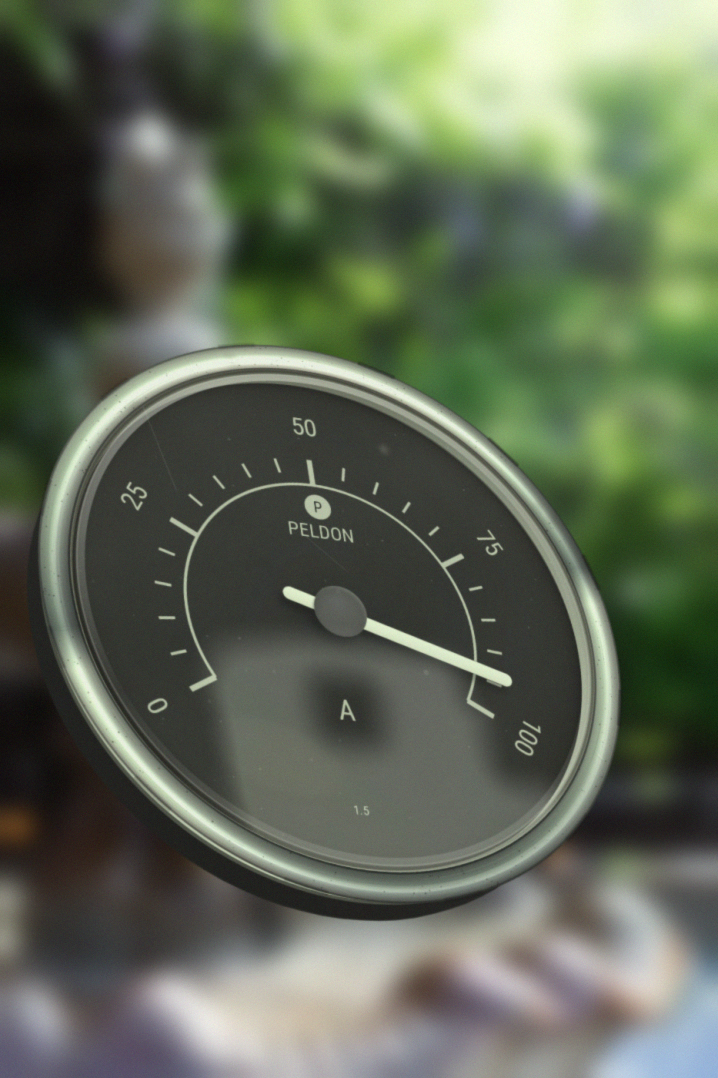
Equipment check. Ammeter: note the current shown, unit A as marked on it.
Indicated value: 95 A
